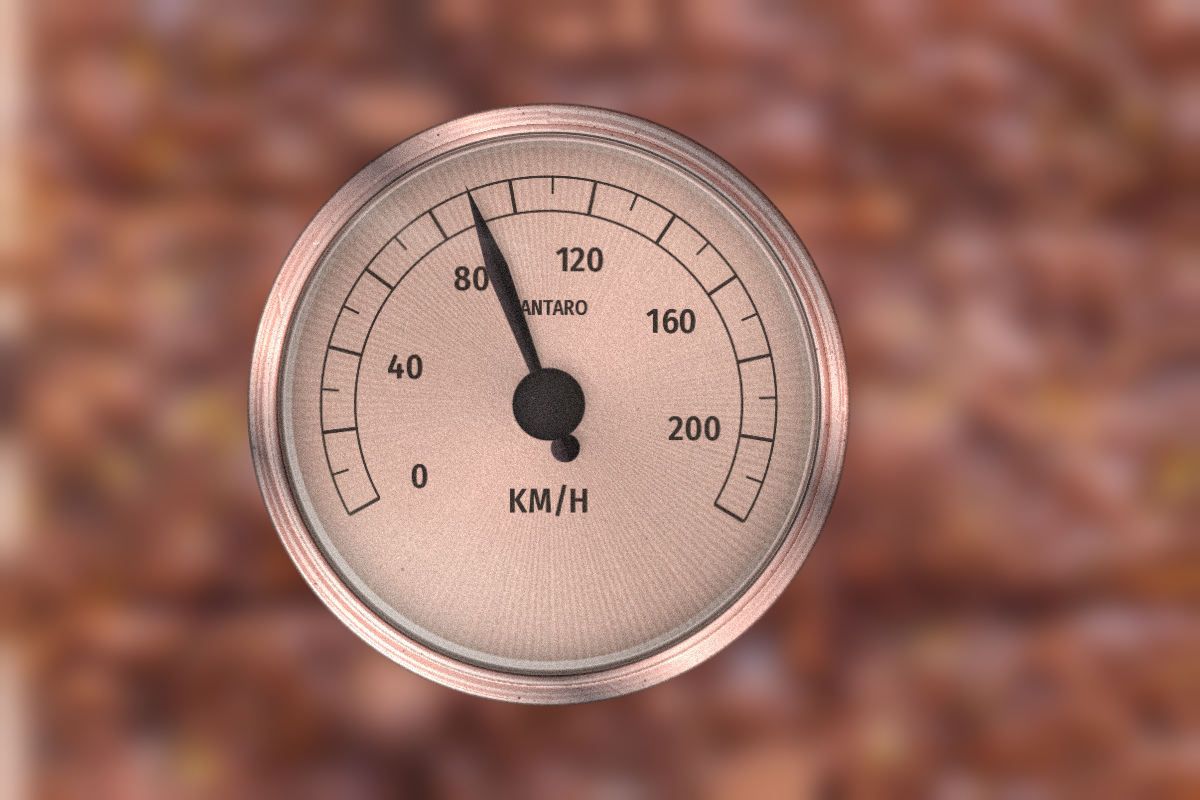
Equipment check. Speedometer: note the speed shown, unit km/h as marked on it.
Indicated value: 90 km/h
